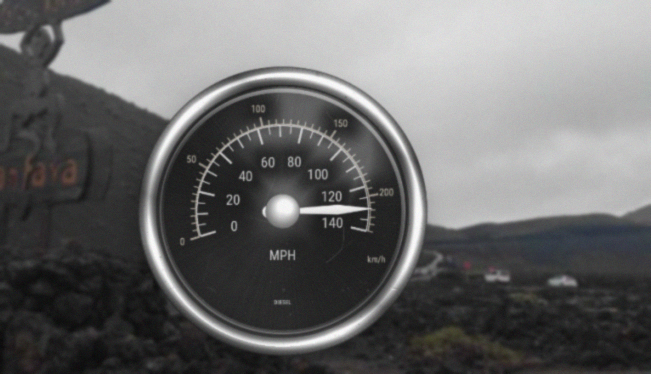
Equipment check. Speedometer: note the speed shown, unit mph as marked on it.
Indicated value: 130 mph
